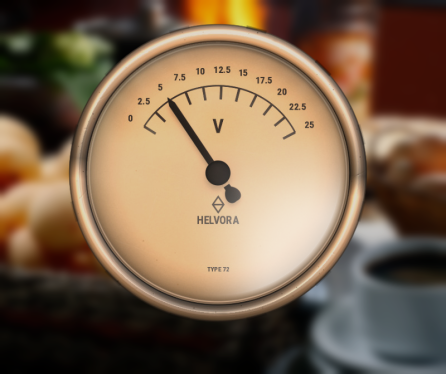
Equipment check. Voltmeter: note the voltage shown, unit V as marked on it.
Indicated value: 5 V
